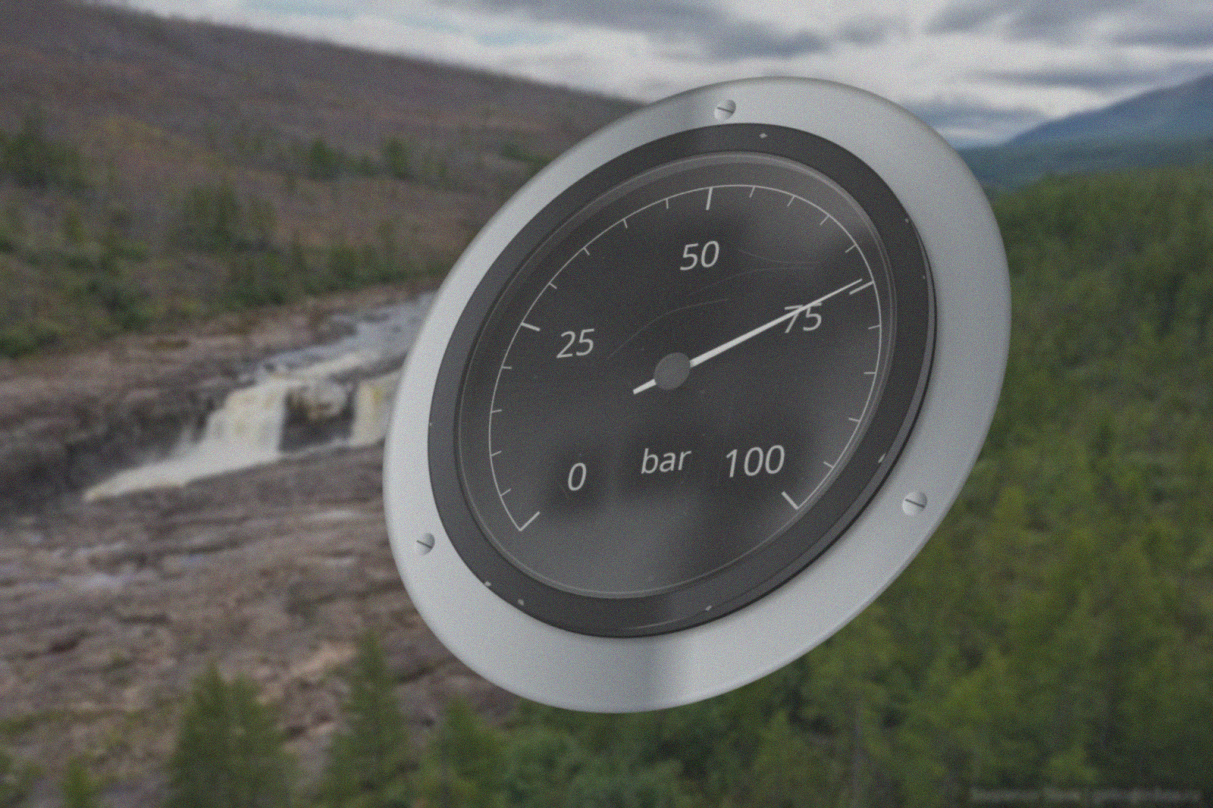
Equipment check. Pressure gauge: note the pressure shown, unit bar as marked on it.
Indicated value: 75 bar
